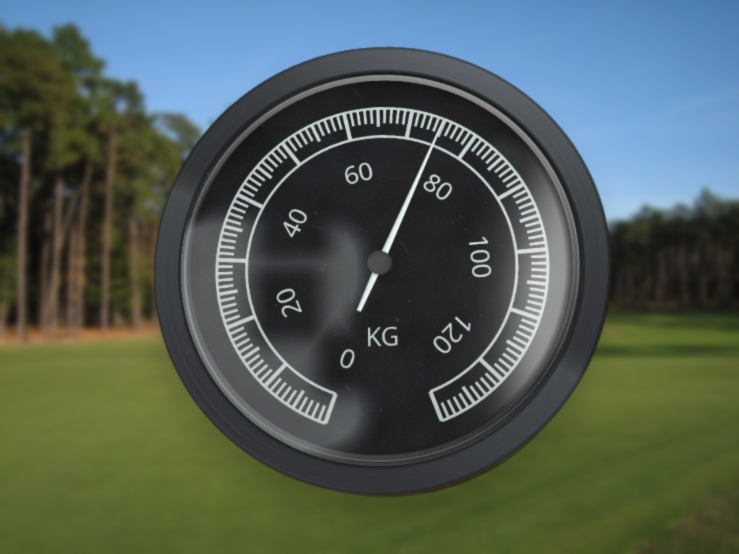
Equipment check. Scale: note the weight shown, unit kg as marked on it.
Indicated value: 75 kg
